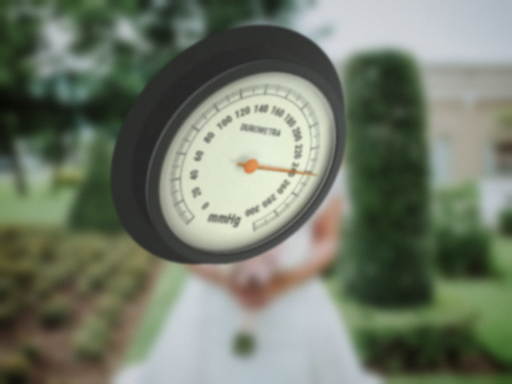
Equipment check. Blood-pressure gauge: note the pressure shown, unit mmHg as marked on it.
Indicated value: 240 mmHg
